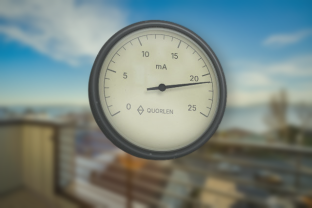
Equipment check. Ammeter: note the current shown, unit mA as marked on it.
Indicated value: 21 mA
